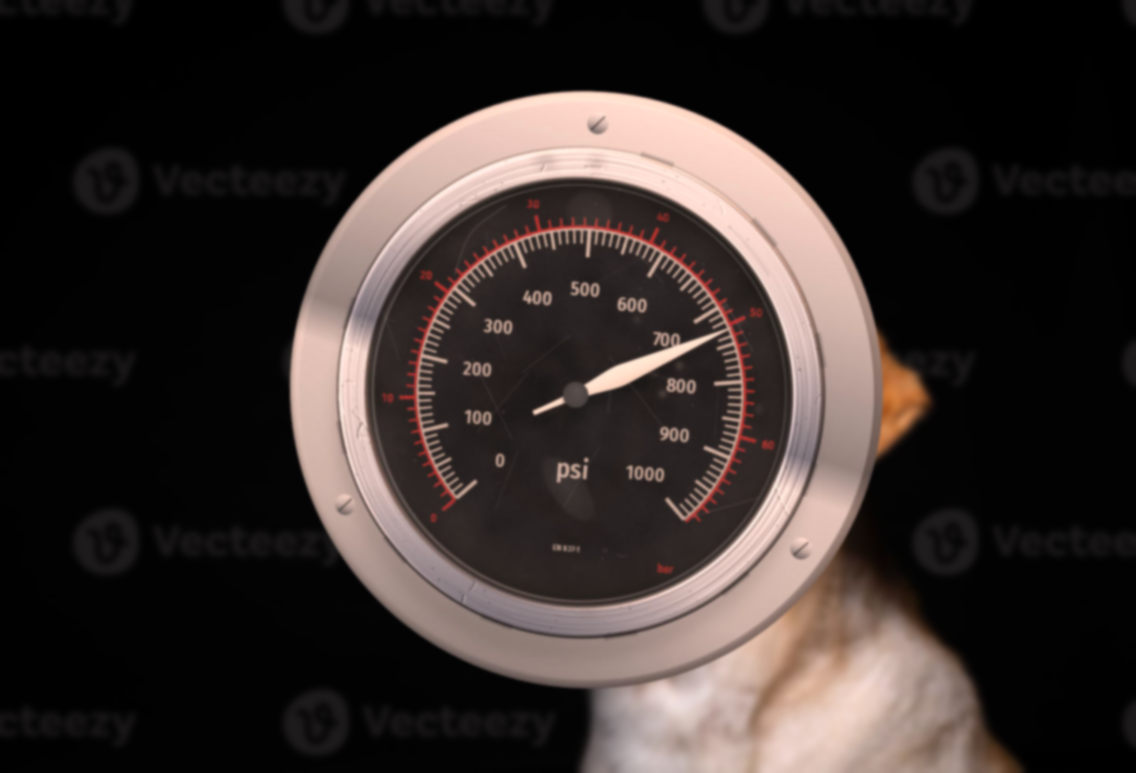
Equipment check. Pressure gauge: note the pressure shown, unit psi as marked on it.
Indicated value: 730 psi
